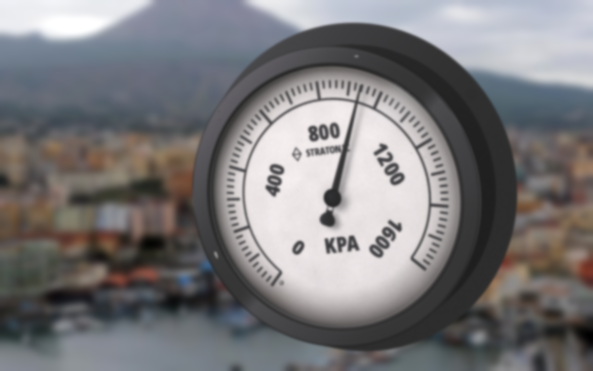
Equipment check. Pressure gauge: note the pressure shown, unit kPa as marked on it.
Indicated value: 940 kPa
